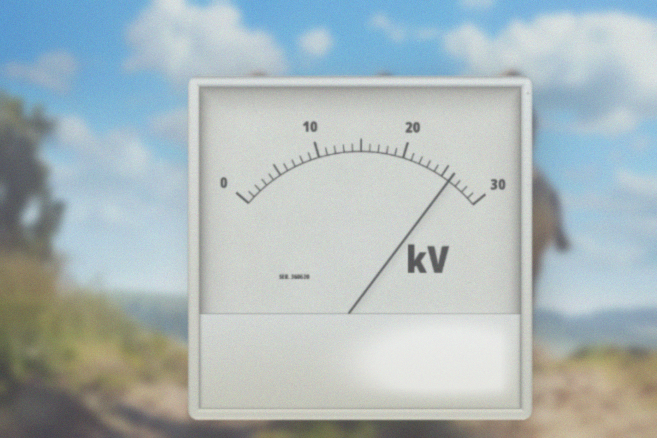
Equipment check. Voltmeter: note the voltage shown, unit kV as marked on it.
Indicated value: 26 kV
